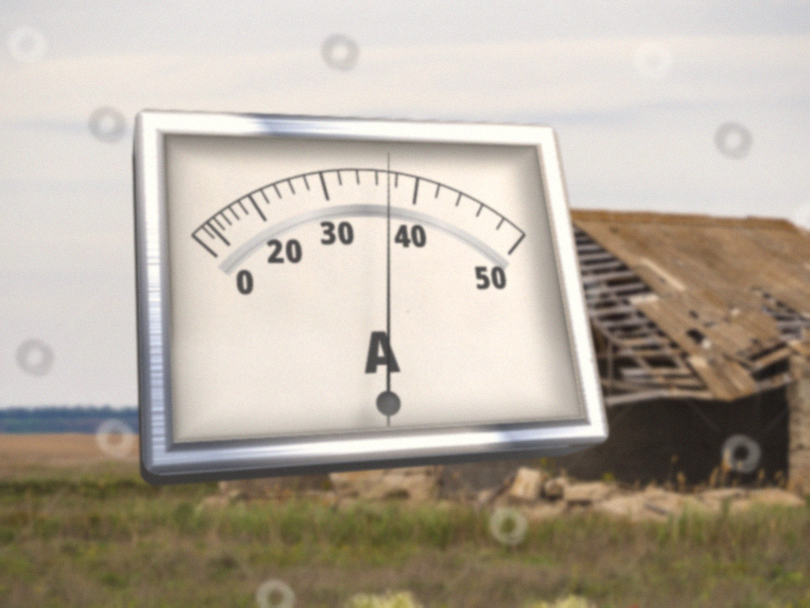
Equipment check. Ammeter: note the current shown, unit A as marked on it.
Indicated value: 37 A
